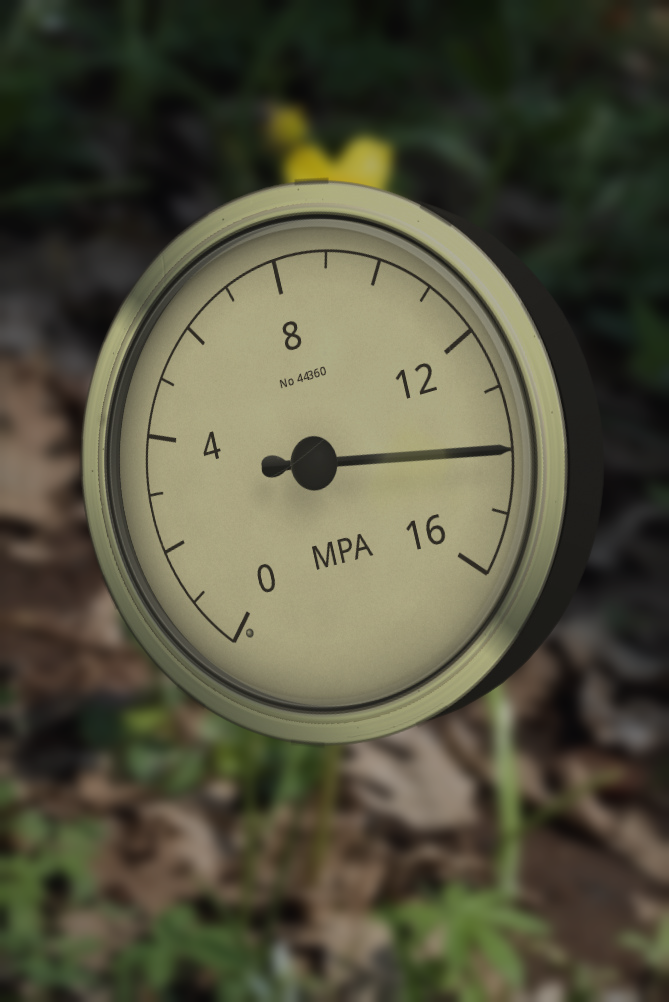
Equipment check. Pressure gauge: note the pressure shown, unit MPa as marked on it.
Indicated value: 14 MPa
